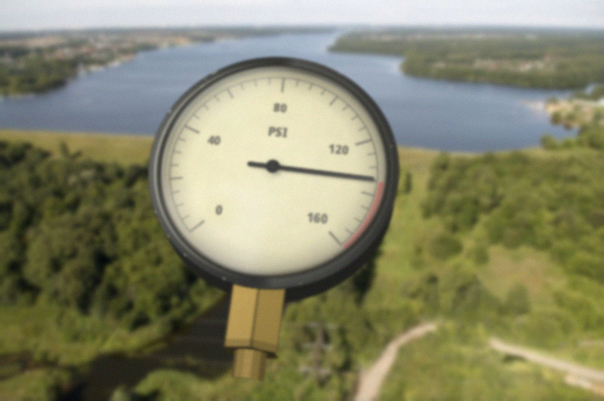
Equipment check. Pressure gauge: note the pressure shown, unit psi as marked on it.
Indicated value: 135 psi
